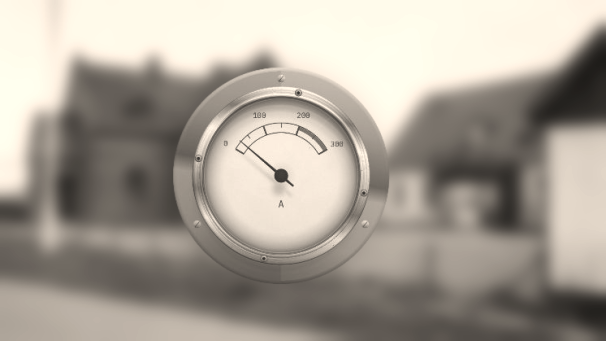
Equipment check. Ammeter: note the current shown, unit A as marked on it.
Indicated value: 25 A
